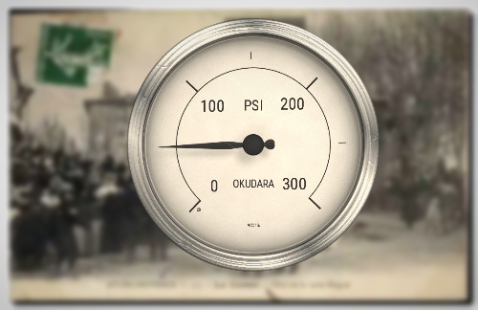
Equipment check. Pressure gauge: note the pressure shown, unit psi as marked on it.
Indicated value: 50 psi
